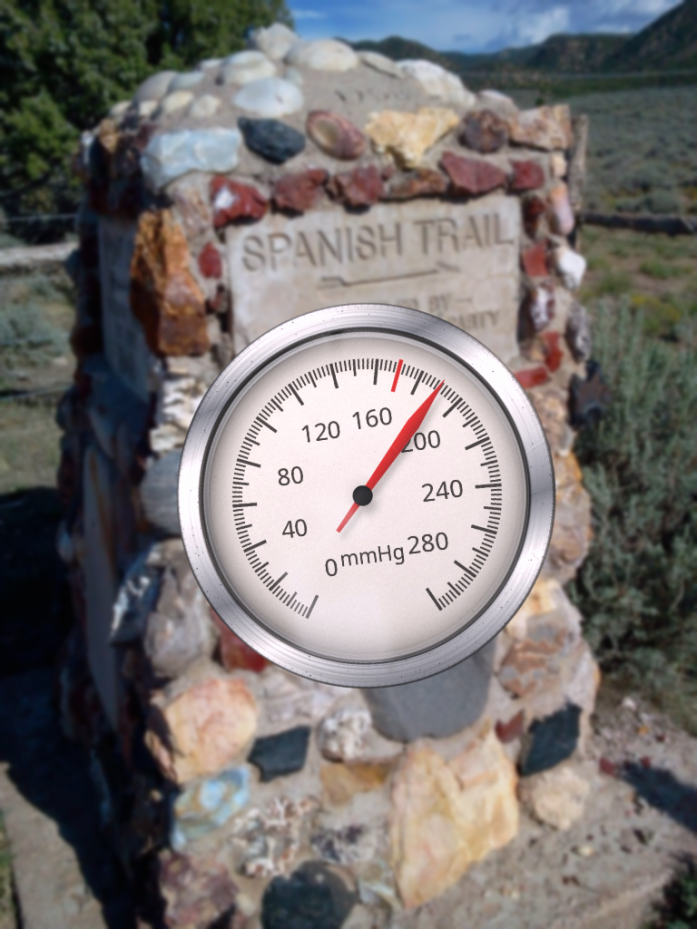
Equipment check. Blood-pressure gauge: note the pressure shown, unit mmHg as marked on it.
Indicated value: 190 mmHg
